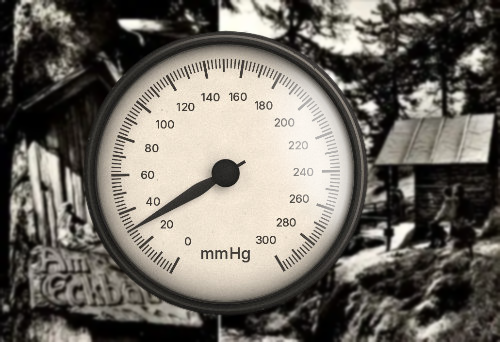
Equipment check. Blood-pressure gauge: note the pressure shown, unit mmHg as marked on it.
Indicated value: 30 mmHg
